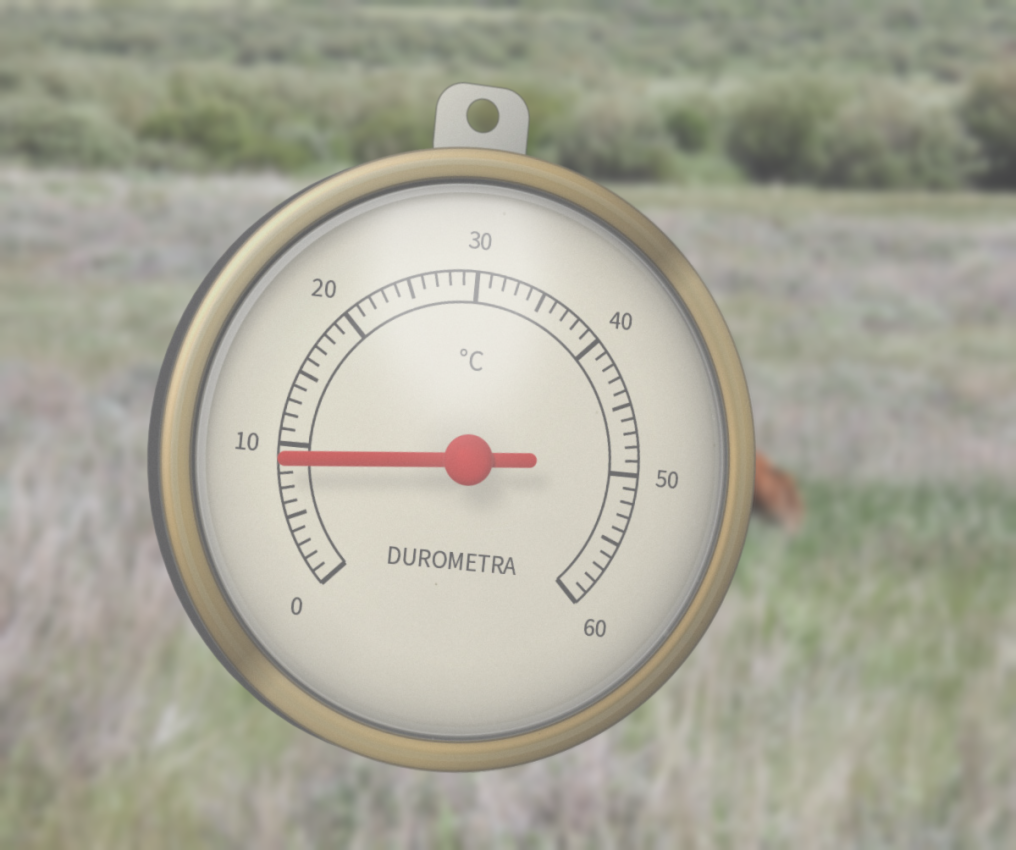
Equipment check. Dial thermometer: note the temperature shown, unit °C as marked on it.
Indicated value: 9 °C
